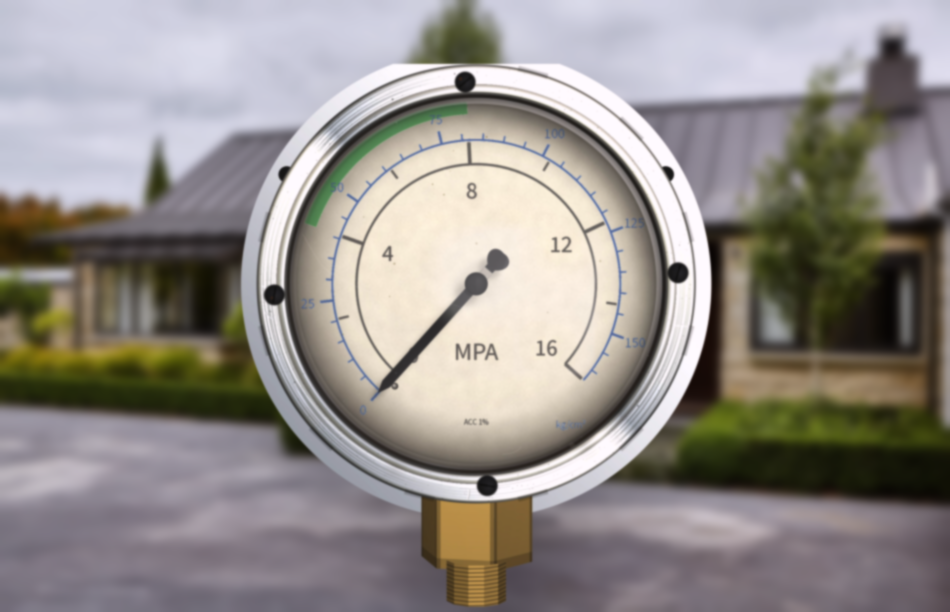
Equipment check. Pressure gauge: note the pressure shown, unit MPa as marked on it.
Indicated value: 0 MPa
